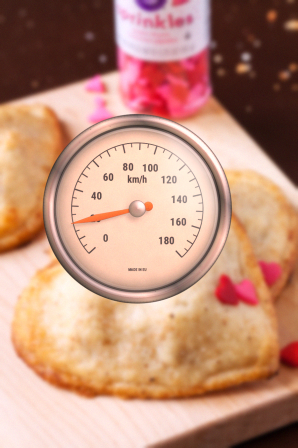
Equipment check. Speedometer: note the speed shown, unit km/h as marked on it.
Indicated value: 20 km/h
